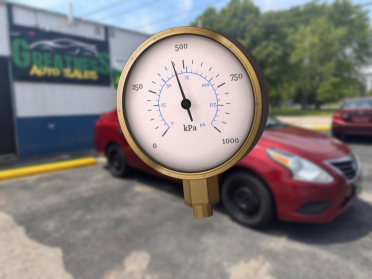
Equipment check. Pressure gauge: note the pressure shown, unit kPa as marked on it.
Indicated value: 450 kPa
